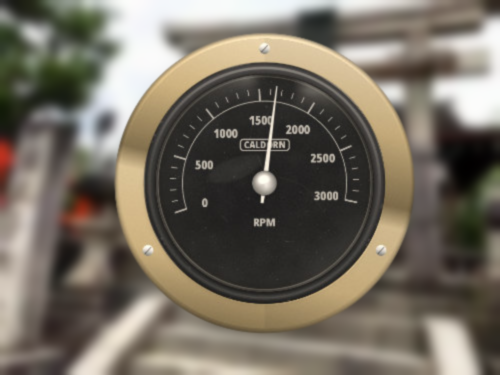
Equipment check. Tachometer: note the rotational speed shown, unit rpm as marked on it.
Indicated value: 1650 rpm
